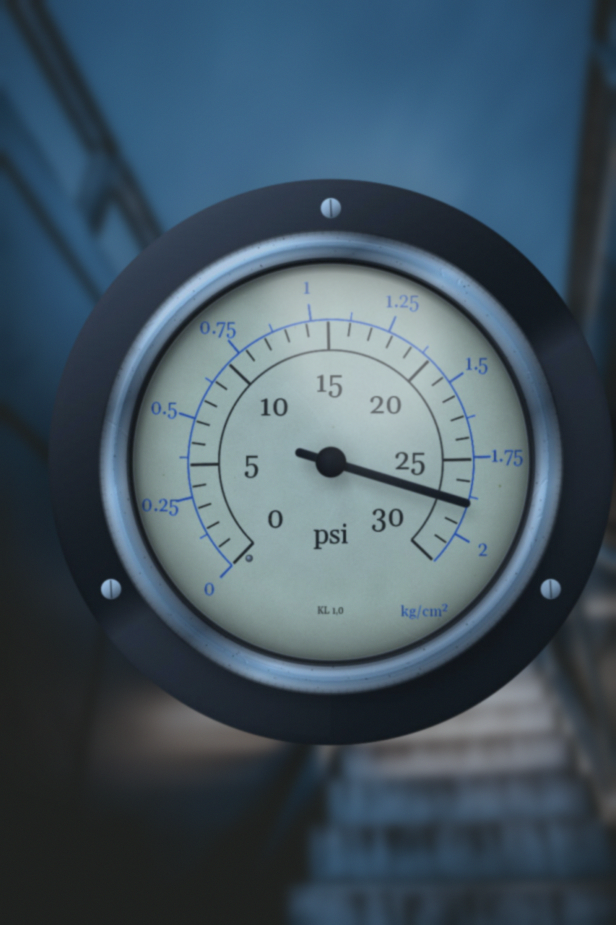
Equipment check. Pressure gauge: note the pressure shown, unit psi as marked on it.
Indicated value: 27 psi
